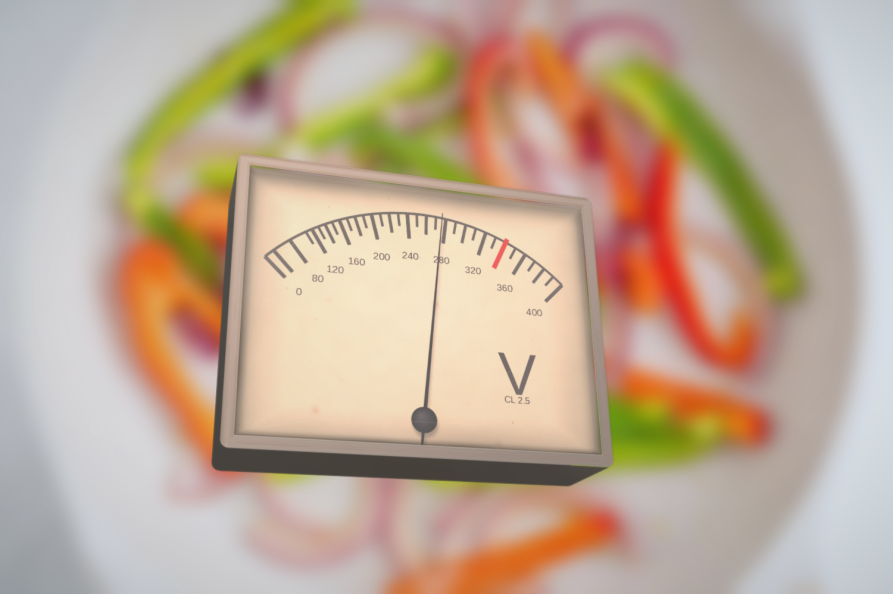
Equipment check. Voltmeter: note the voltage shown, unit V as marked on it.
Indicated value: 275 V
